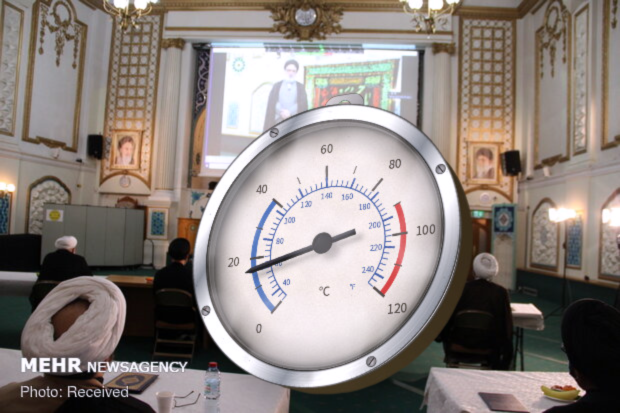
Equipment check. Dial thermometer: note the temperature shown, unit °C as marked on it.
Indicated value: 15 °C
